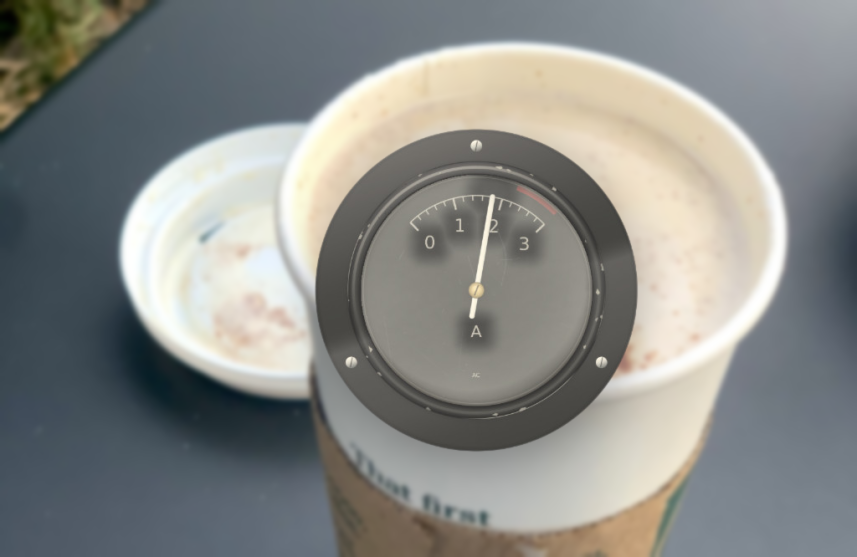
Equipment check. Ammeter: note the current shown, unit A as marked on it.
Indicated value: 1.8 A
